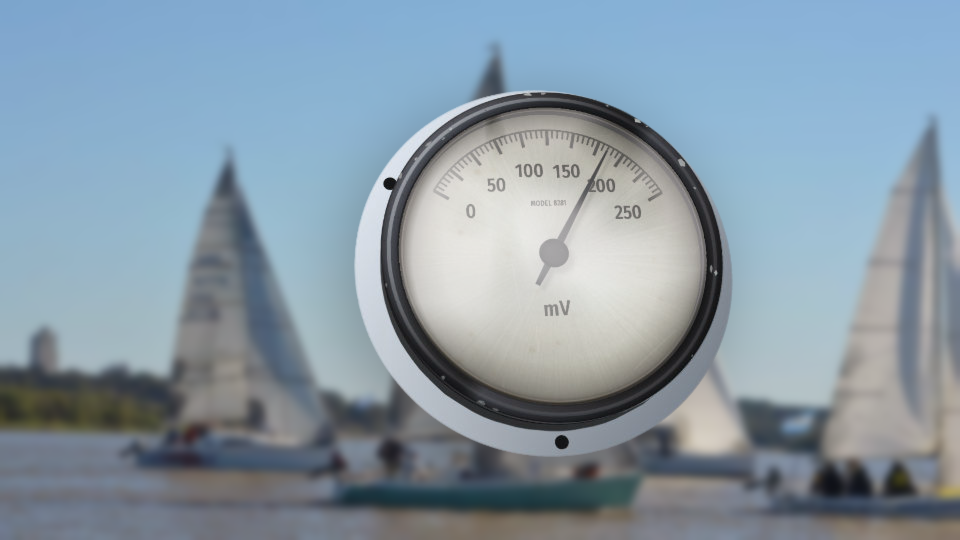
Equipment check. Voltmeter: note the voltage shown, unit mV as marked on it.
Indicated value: 185 mV
